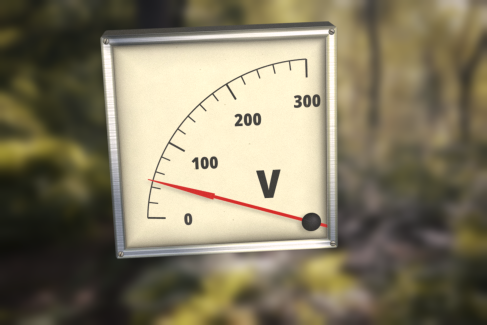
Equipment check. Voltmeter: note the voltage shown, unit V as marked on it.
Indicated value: 50 V
